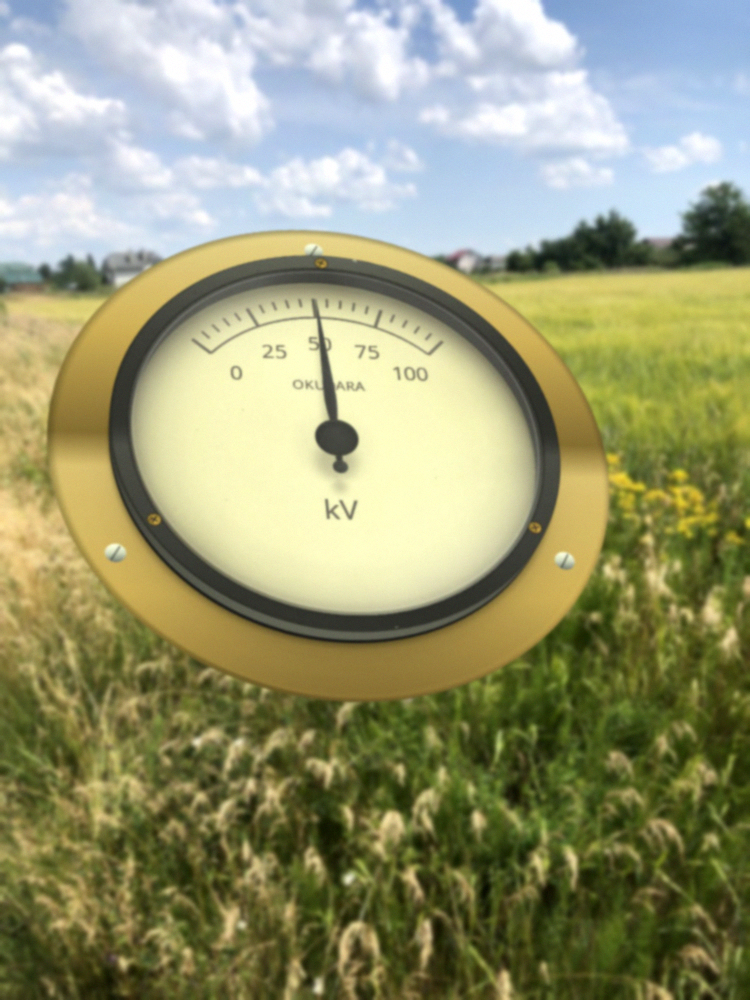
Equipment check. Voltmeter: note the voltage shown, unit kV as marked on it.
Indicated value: 50 kV
